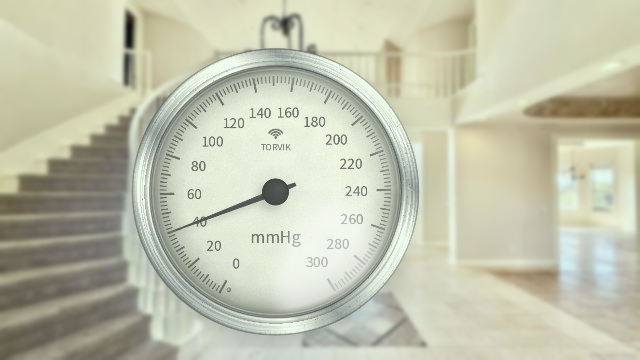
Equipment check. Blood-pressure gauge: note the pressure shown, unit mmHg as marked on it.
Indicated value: 40 mmHg
